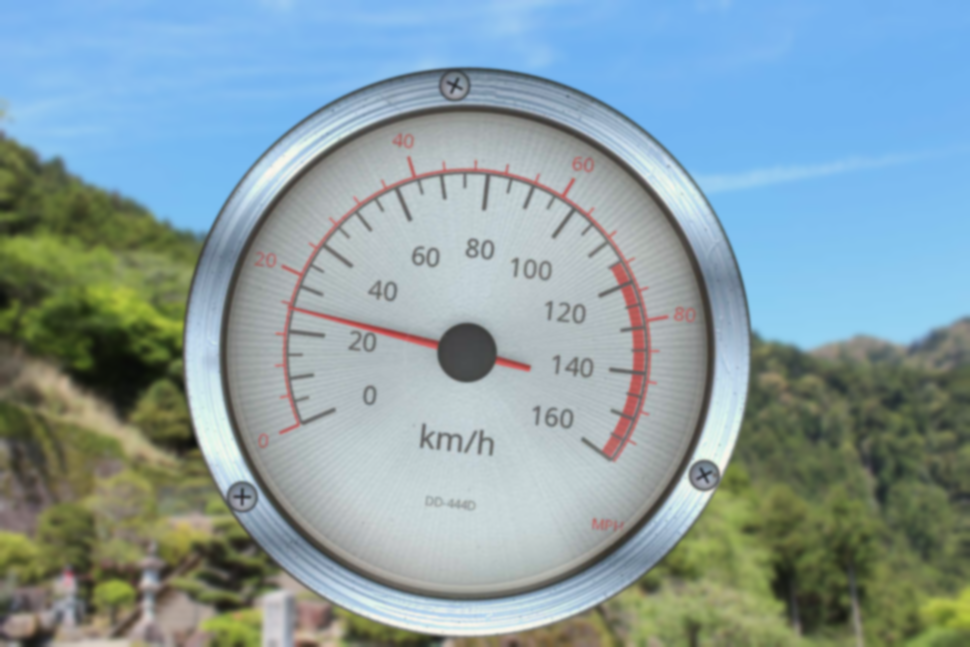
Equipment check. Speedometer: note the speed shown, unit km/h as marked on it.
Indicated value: 25 km/h
